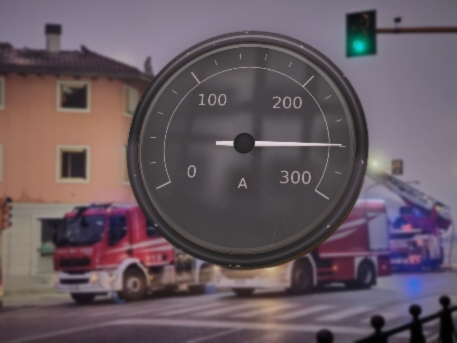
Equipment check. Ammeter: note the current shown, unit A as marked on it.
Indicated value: 260 A
